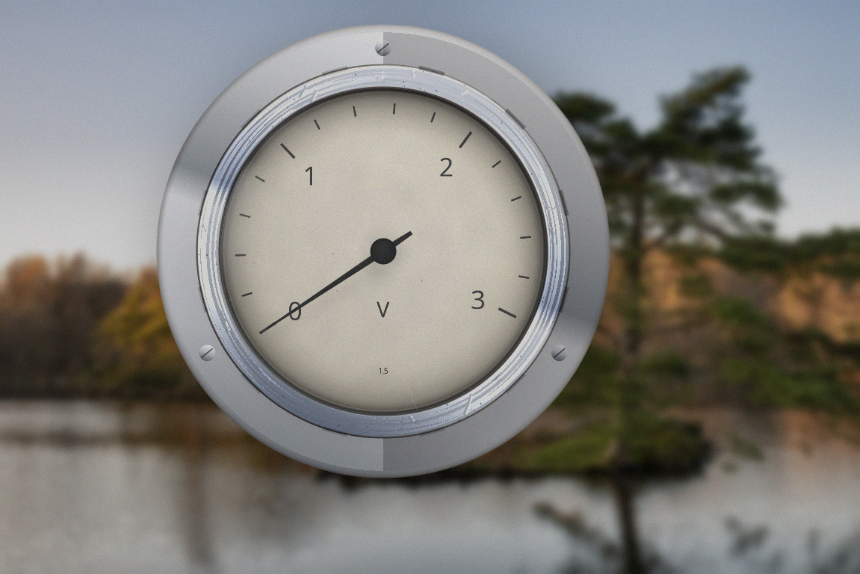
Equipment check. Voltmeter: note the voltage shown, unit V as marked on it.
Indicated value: 0 V
